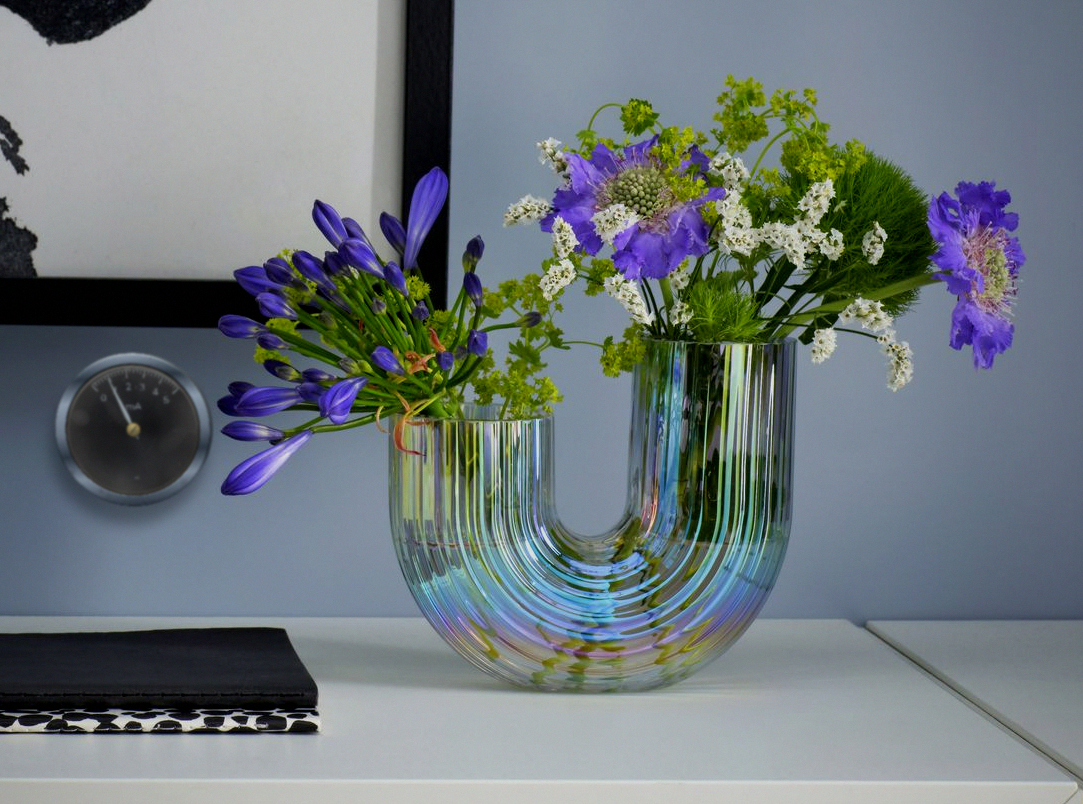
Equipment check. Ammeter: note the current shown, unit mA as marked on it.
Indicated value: 1 mA
